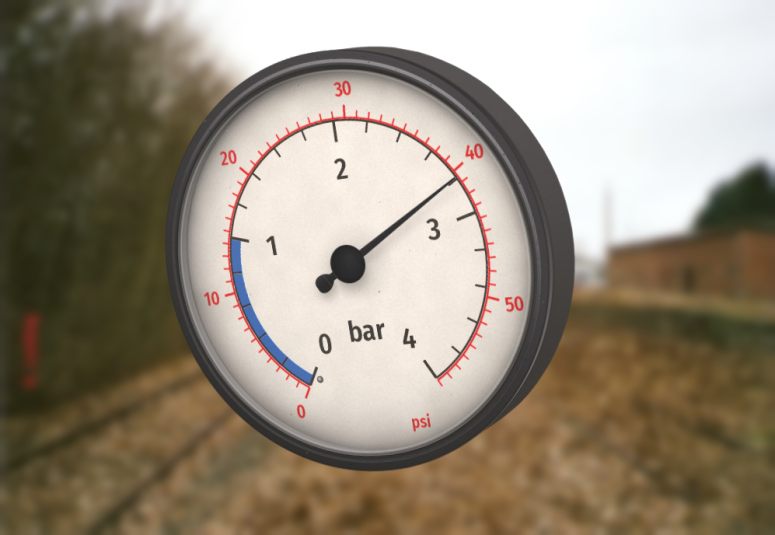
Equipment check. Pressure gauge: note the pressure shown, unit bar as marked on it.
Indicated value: 2.8 bar
